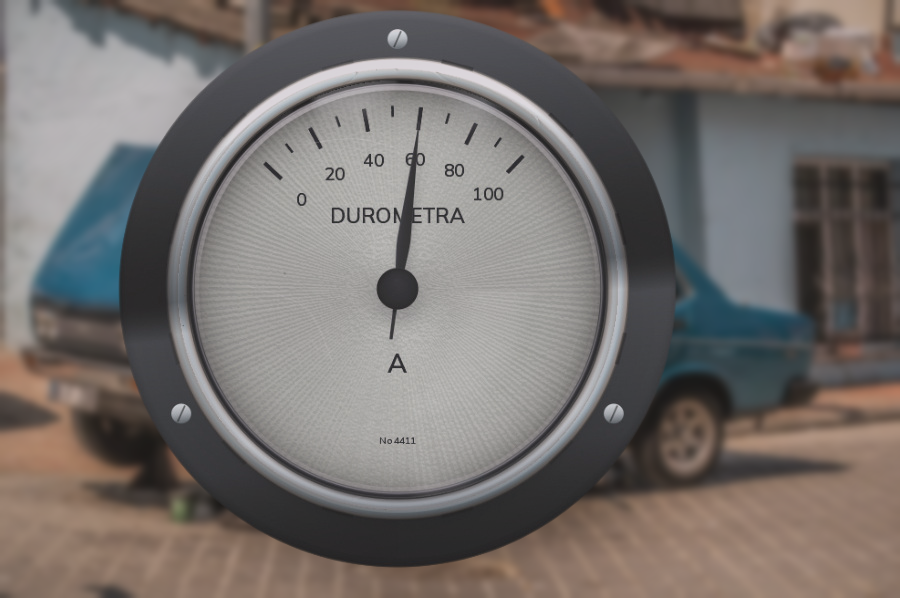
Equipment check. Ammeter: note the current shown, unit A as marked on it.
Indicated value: 60 A
